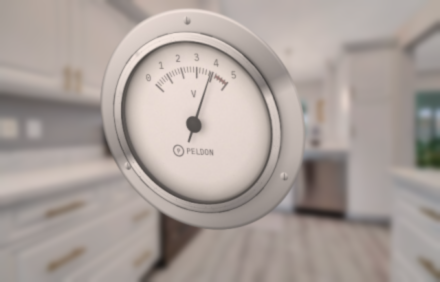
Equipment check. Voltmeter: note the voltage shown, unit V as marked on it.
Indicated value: 4 V
